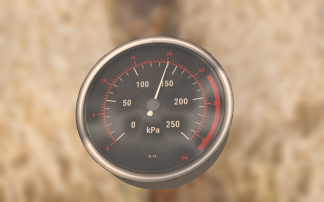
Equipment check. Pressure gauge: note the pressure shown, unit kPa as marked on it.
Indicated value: 140 kPa
